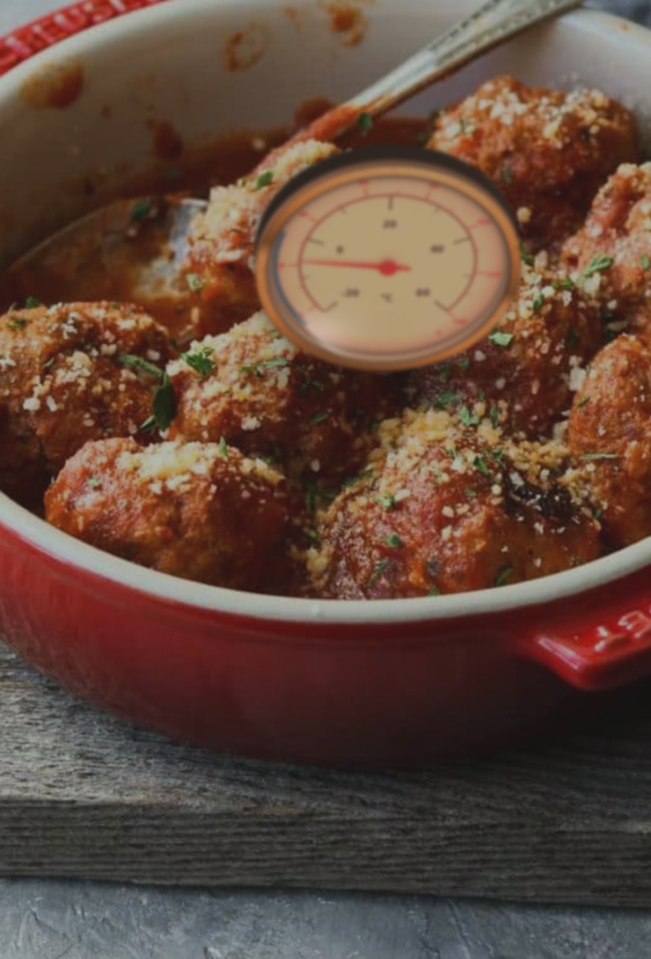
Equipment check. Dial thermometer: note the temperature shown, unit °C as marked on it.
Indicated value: -5 °C
